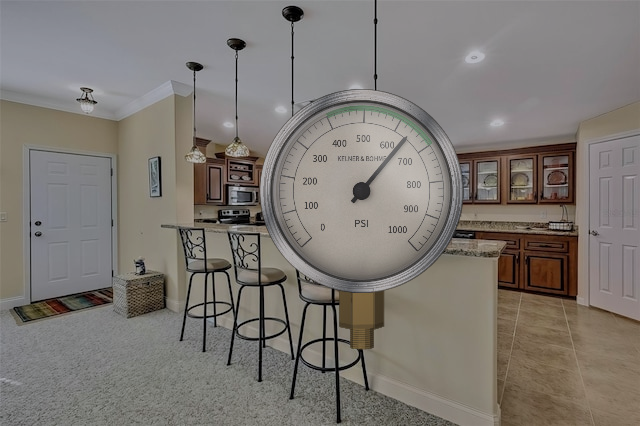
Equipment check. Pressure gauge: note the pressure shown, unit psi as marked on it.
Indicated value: 640 psi
